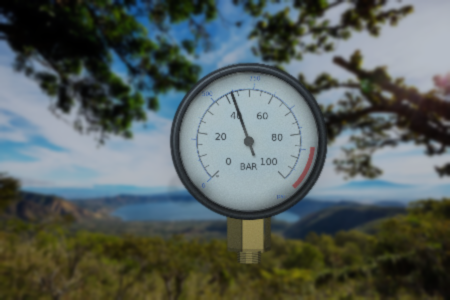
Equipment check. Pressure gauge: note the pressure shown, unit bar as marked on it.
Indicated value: 42.5 bar
